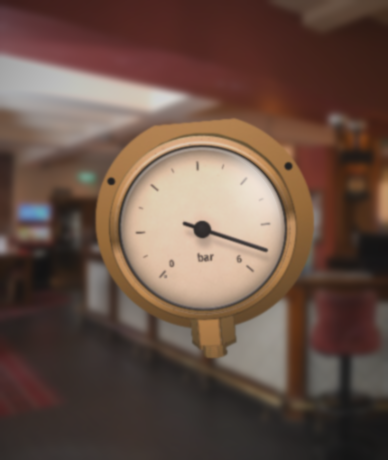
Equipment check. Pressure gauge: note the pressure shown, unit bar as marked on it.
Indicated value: 5.5 bar
